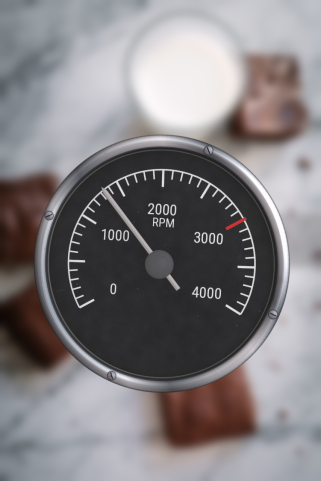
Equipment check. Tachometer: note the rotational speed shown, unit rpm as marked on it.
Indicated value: 1350 rpm
